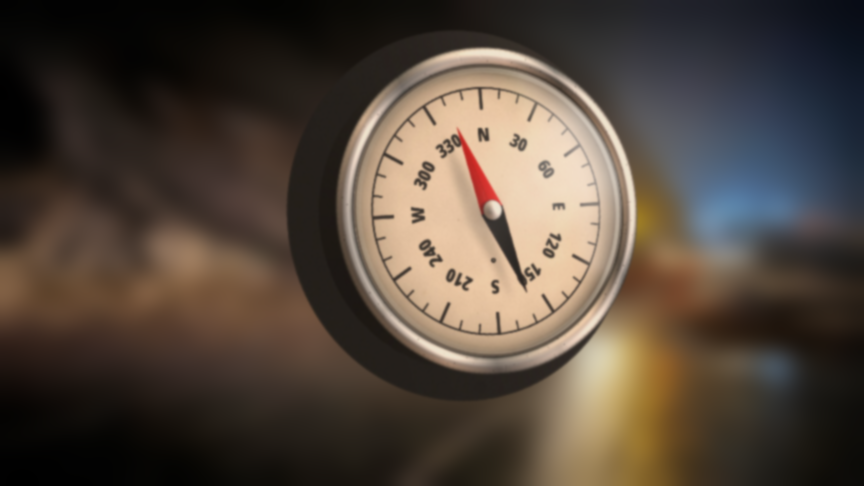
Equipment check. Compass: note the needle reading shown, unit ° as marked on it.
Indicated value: 340 °
